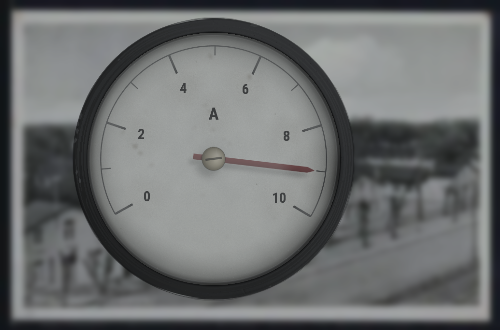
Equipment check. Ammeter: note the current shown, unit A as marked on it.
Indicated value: 9 A
